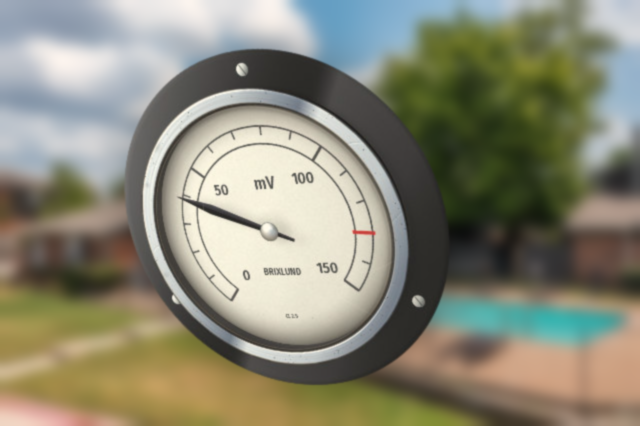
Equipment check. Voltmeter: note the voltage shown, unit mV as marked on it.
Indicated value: 40 mV
